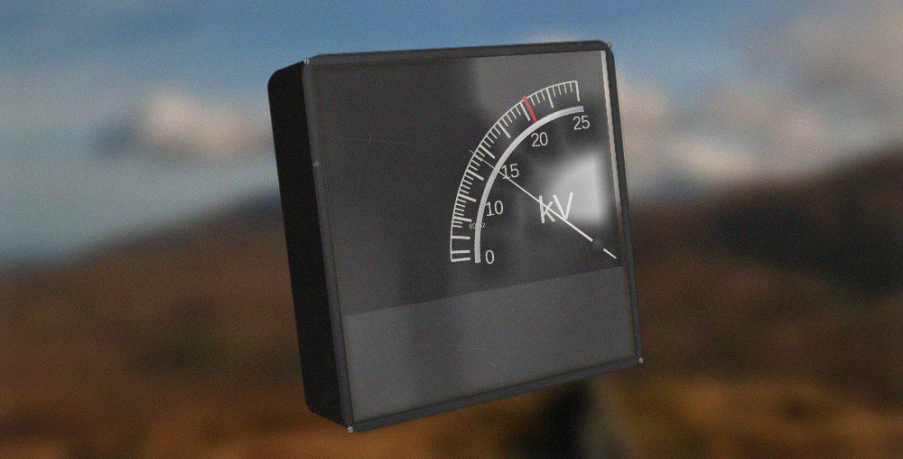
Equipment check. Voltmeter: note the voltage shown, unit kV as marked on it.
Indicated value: 14 kV
